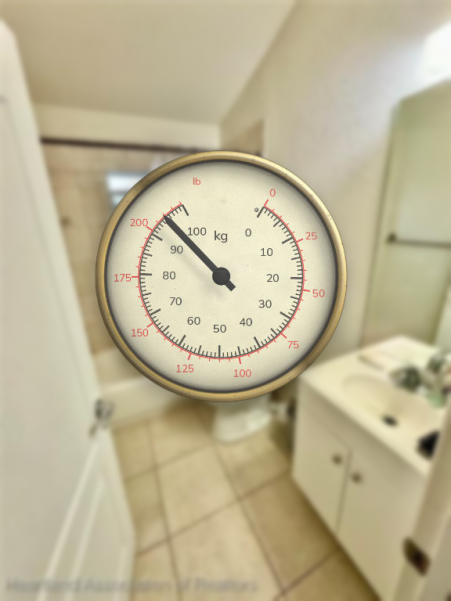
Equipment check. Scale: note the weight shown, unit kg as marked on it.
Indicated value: 95 kg
